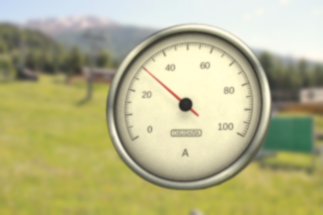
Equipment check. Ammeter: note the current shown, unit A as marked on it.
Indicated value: 30 A
